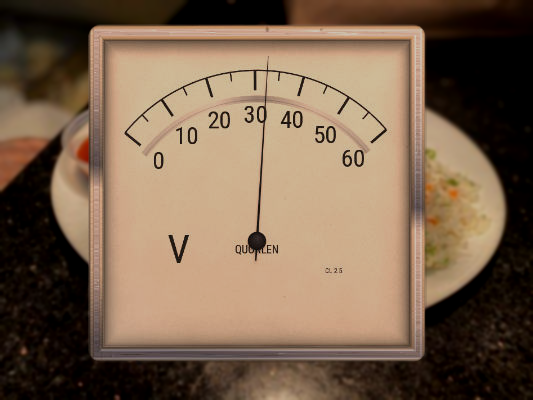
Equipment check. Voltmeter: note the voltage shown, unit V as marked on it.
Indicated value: 32.5 V
